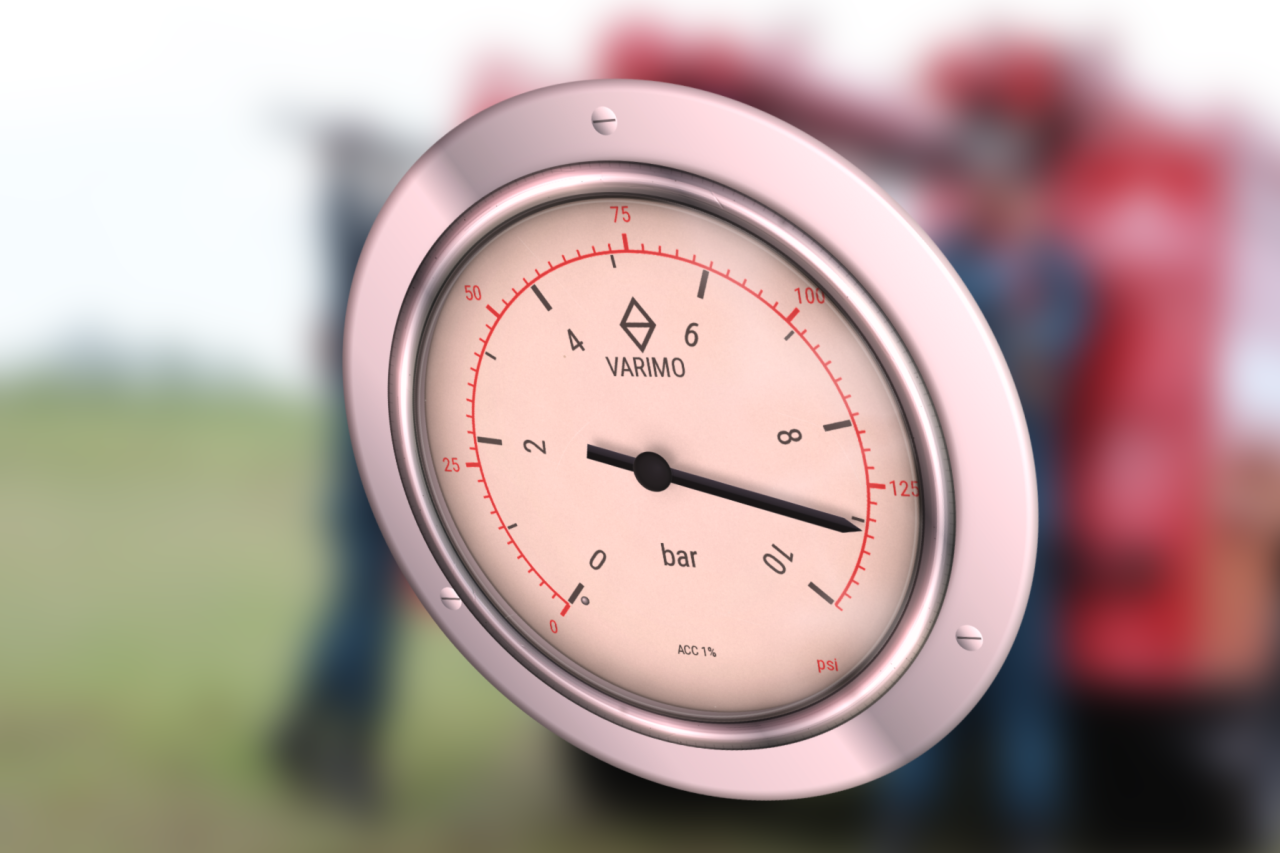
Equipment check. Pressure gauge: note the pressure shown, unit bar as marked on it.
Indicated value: 9 bar
